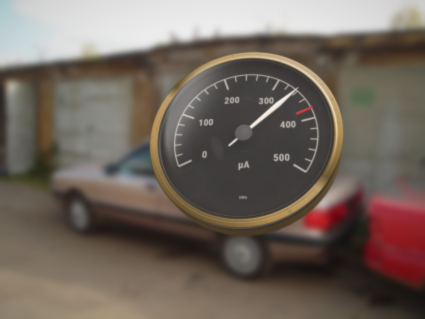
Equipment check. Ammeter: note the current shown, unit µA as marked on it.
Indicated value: 340 µA
